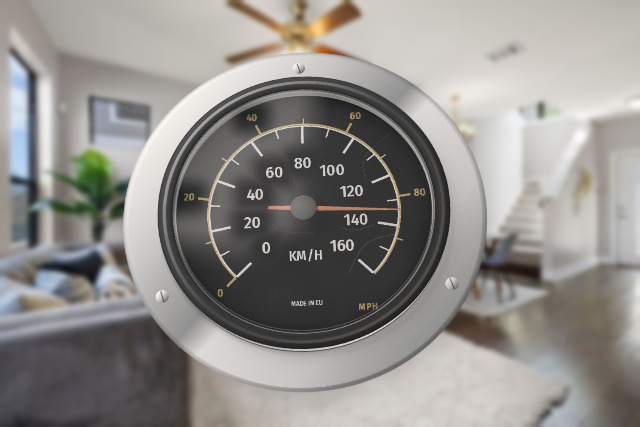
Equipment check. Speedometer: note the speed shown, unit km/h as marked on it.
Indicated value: 135 km/h
